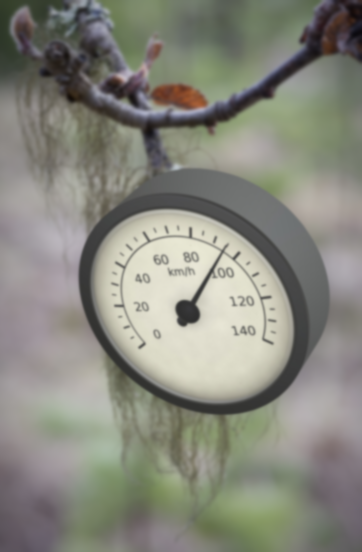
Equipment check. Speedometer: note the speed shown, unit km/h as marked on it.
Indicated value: 95 km/h
